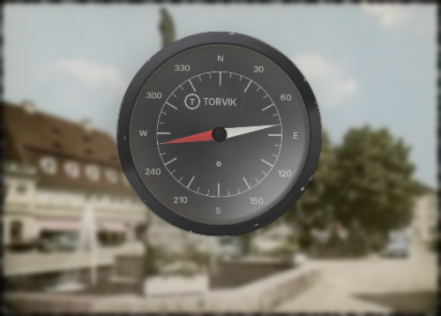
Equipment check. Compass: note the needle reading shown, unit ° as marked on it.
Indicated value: 260 °
